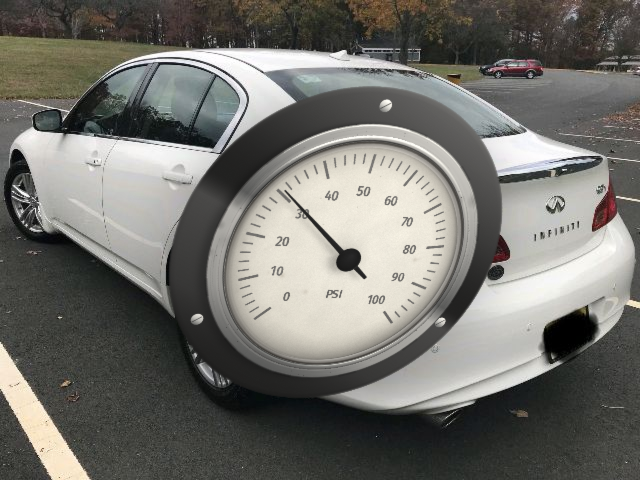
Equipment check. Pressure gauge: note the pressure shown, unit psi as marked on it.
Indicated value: 31 psi
